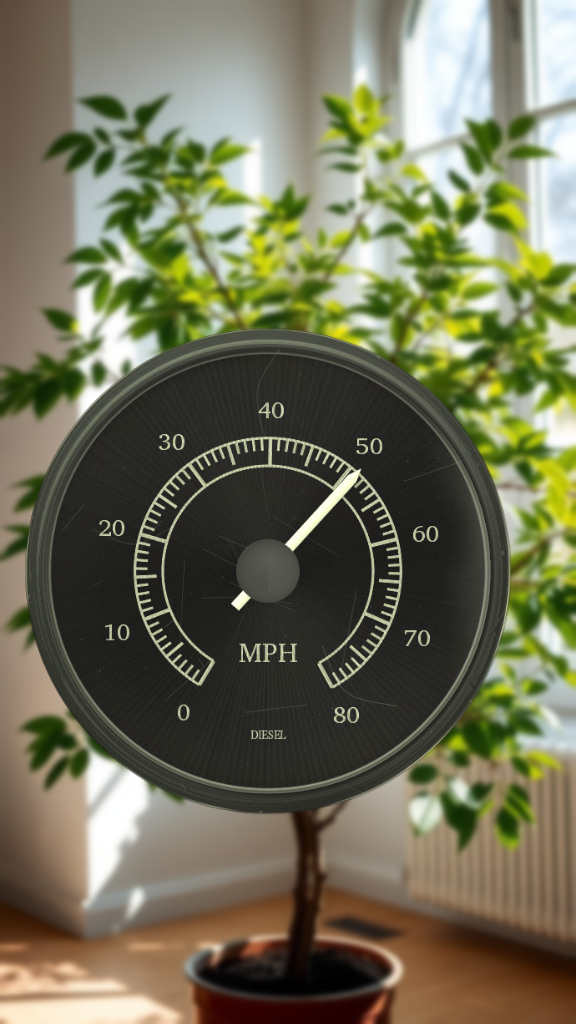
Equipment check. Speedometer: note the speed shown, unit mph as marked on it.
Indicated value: 51 mph
